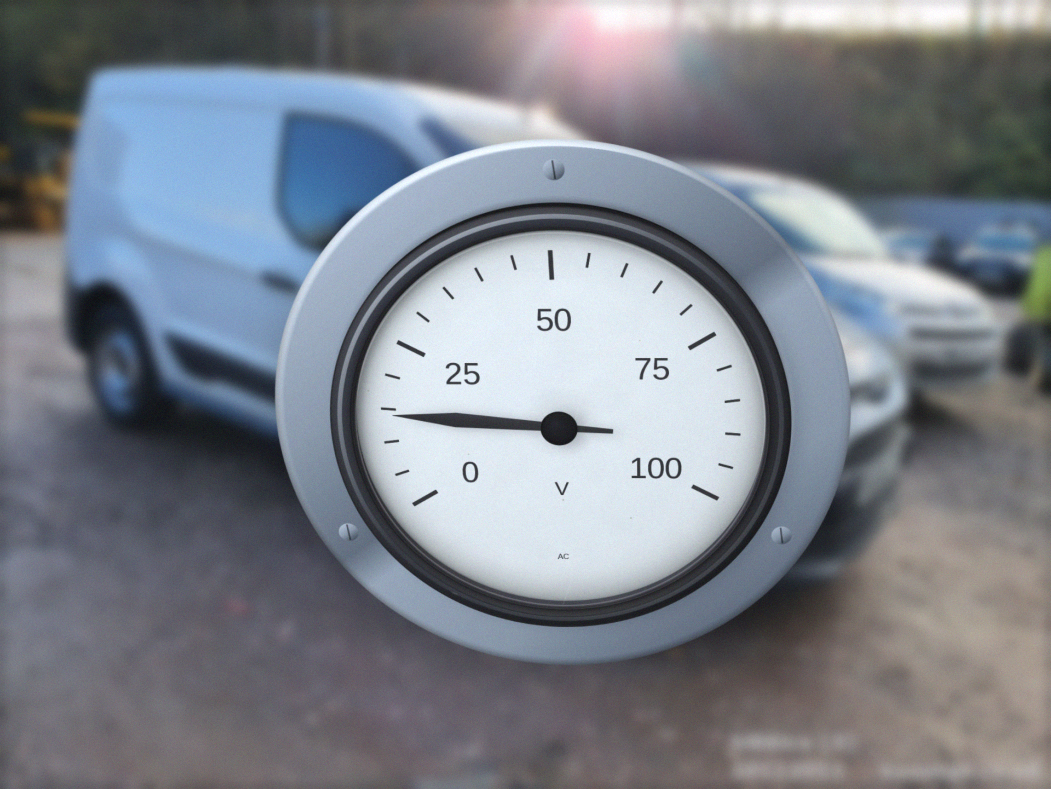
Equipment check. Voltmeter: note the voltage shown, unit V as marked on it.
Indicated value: 15 V
